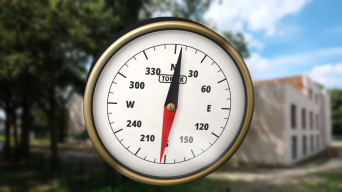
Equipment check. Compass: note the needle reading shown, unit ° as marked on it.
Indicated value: 185 °
